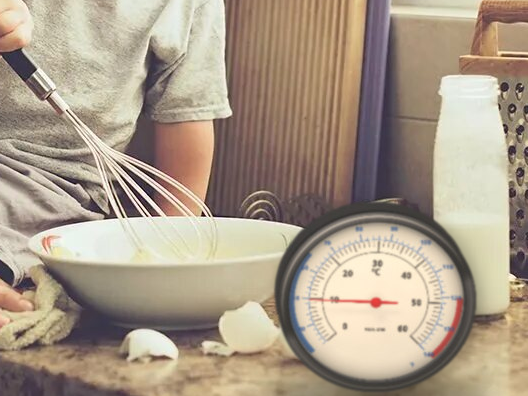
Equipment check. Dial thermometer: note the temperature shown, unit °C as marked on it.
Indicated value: 10 °C
